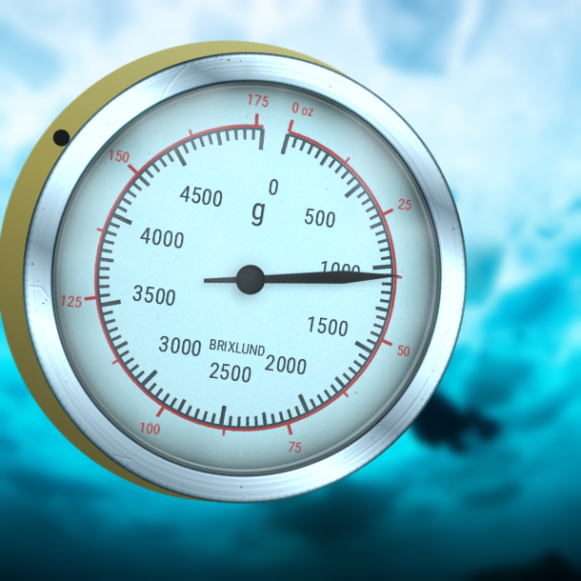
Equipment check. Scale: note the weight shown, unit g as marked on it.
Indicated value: 1050 g
